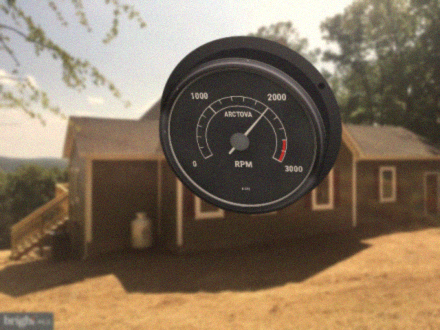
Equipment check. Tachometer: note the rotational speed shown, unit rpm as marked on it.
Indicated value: 2000 rpm
